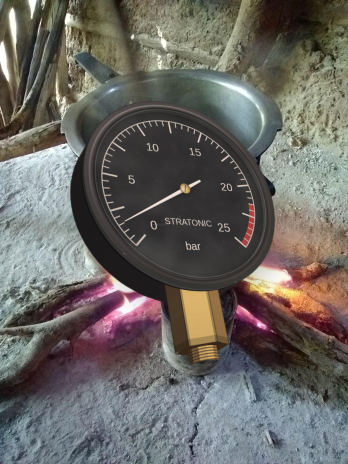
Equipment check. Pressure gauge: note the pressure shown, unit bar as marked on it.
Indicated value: 1.5 bar
